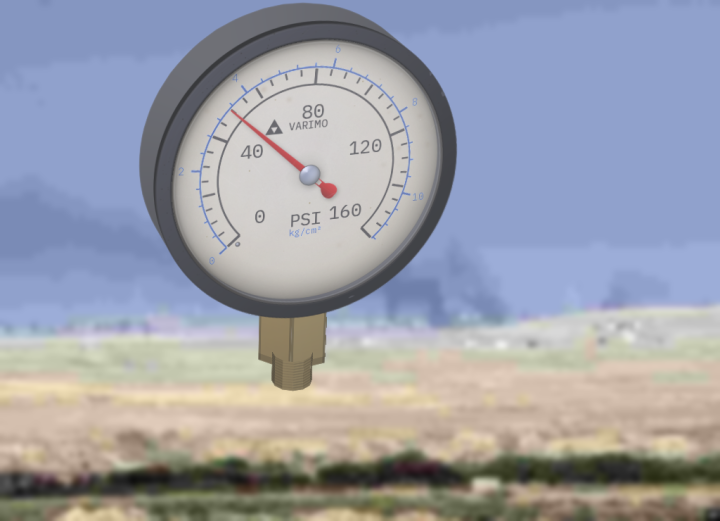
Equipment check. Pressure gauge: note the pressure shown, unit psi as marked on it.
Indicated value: 50 psi
